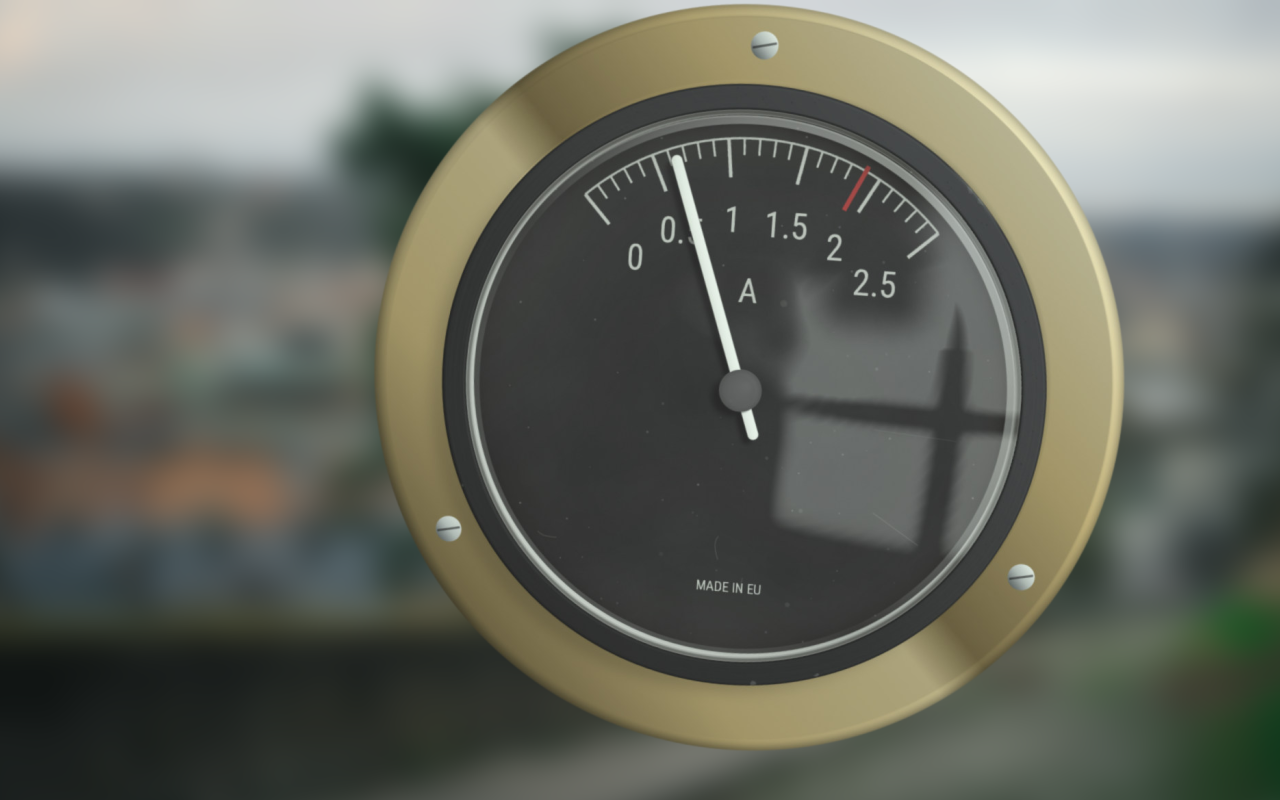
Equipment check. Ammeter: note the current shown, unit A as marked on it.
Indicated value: 0.65 A
